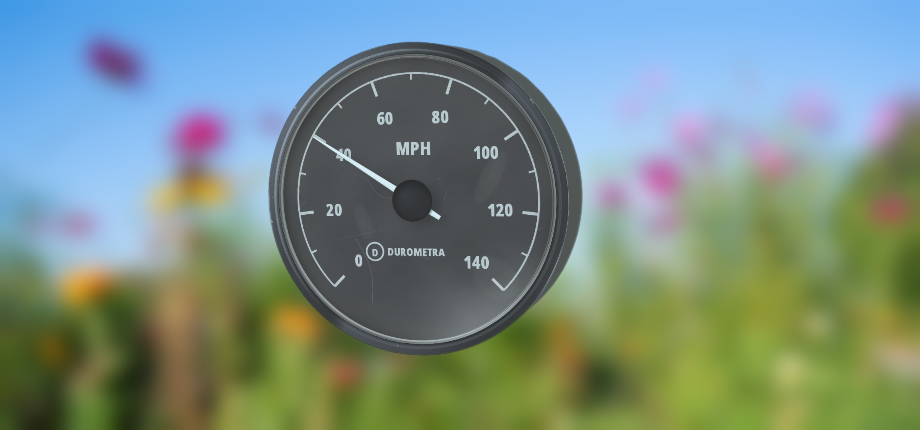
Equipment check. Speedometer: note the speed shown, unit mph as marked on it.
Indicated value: 40 mph
